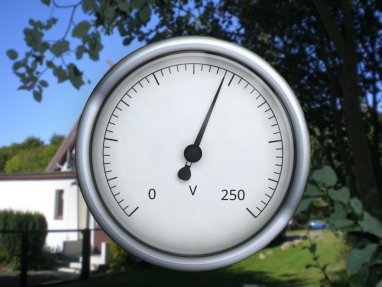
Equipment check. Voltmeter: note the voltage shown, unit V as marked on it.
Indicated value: 145 V
